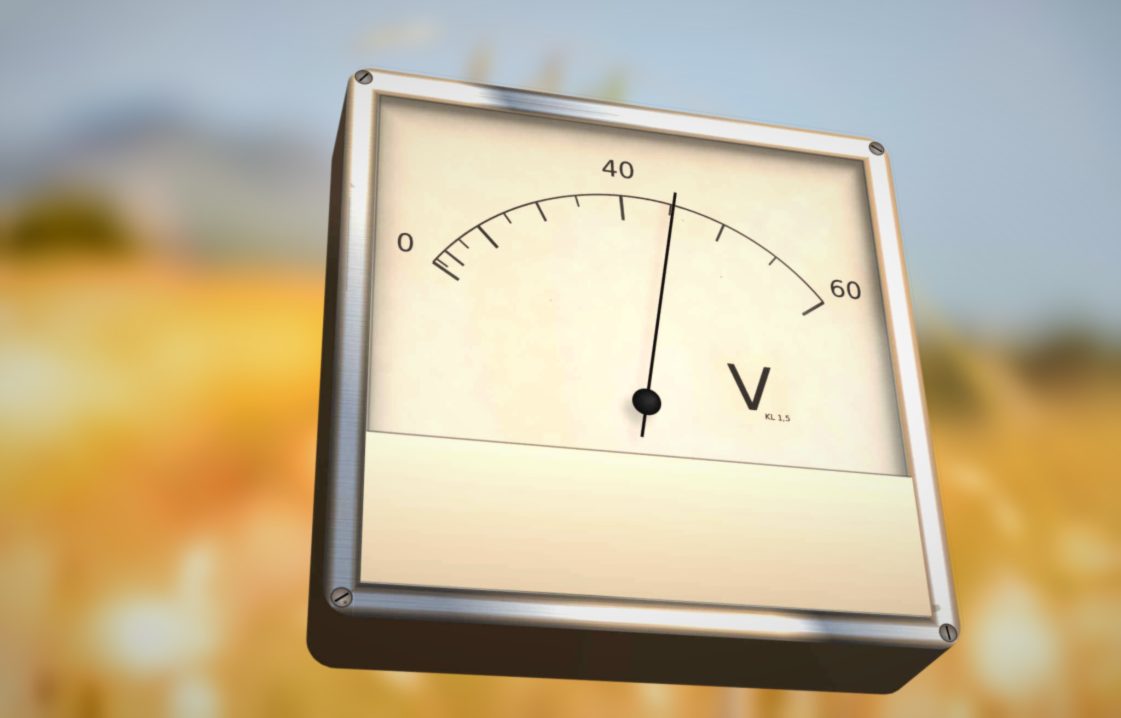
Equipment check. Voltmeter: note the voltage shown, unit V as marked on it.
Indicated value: 45 V
